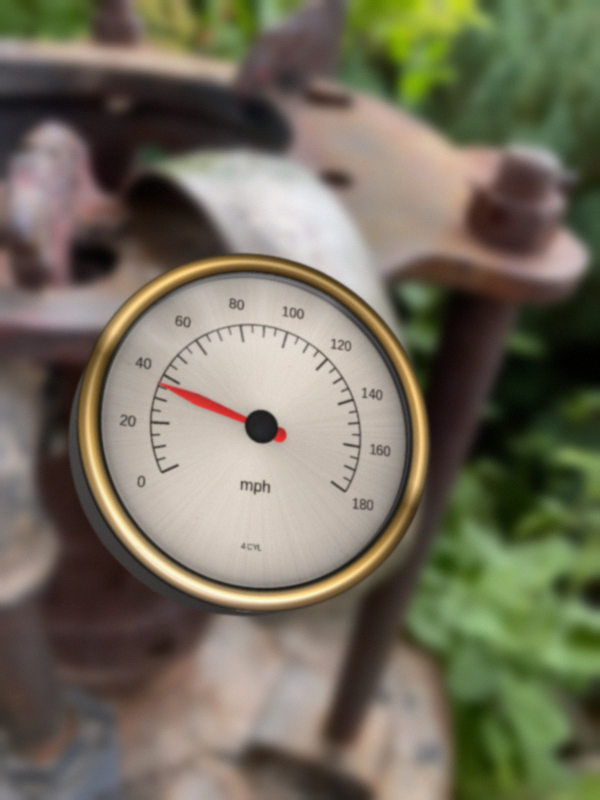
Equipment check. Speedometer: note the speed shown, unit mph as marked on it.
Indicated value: 35 mph
